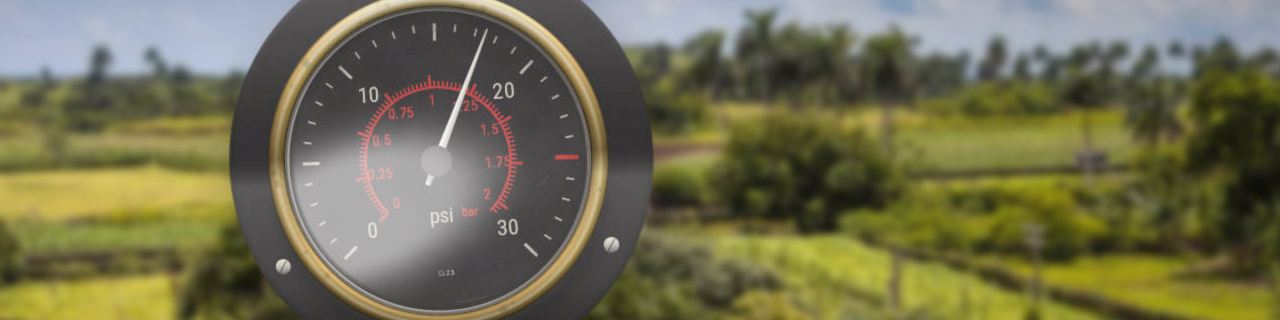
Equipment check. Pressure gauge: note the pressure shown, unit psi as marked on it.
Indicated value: 17.5 psi
